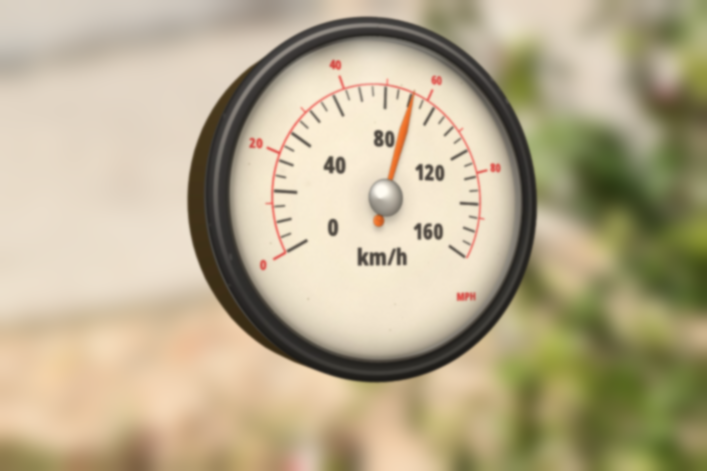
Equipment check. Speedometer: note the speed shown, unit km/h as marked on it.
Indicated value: 90 km/h
